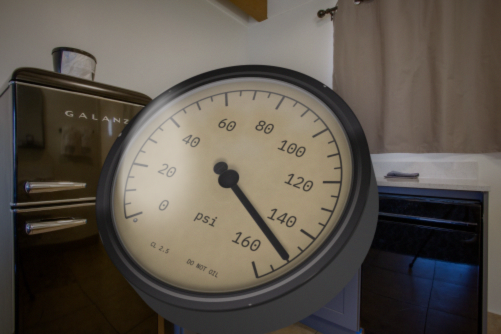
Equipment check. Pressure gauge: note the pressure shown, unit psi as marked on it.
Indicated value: 150 psi
